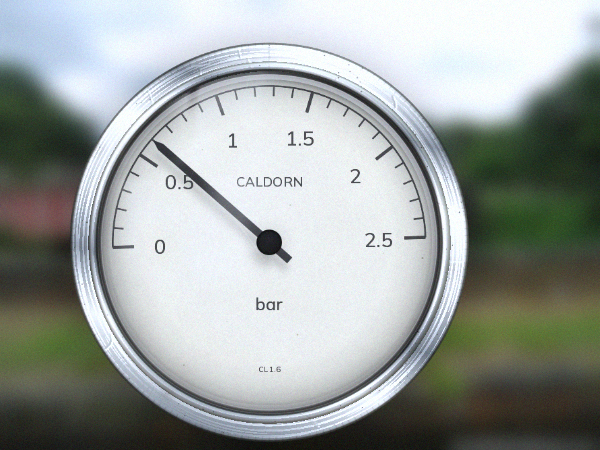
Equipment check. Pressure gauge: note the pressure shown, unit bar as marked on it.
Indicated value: 0.6 bar
